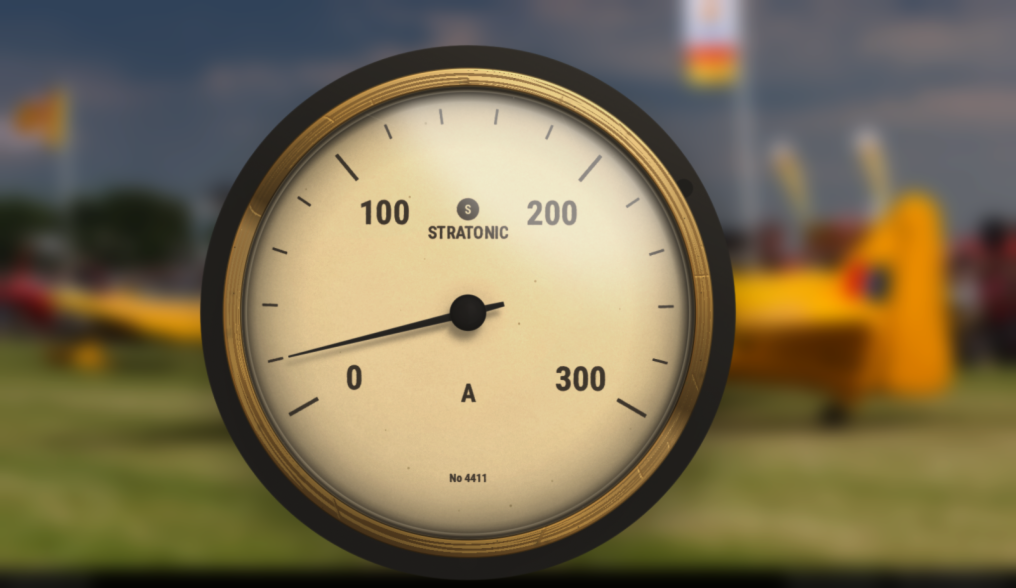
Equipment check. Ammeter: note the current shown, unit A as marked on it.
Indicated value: 20 A
